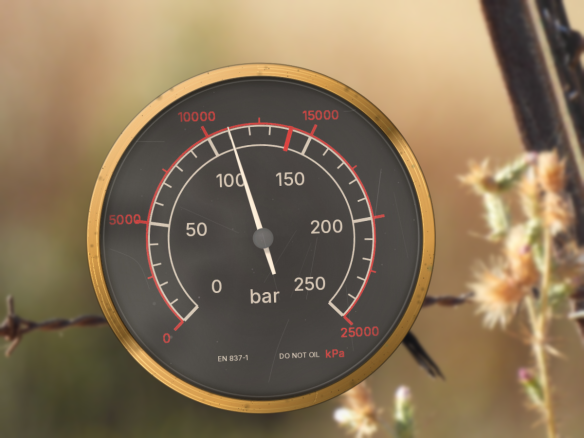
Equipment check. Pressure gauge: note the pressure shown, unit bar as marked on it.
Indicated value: 110 bar
